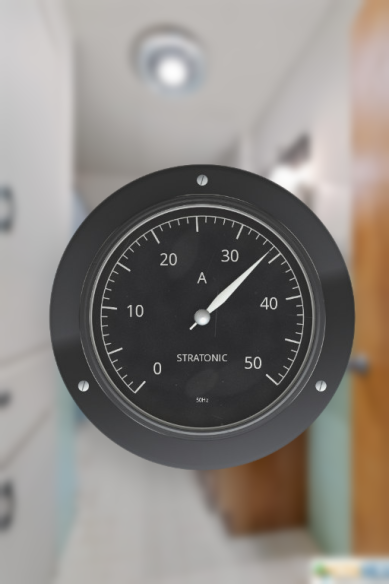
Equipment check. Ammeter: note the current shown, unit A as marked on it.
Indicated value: 34 A
